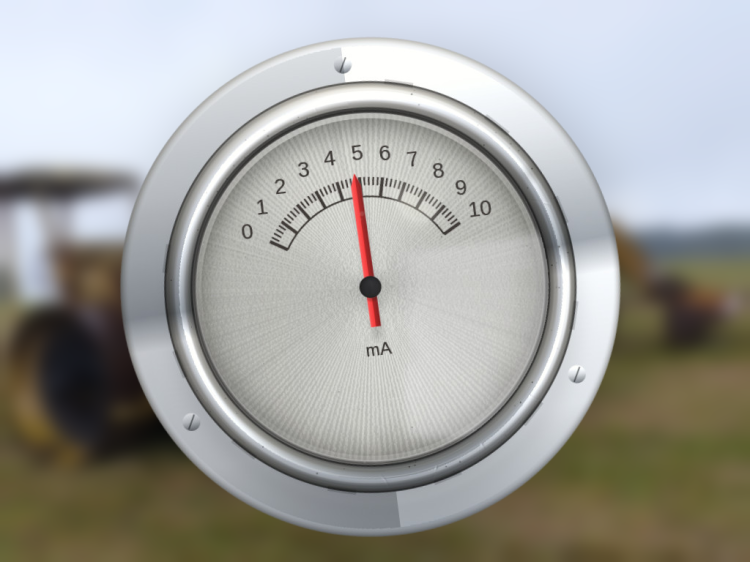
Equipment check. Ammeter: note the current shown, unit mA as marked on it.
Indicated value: 4.8 mA
